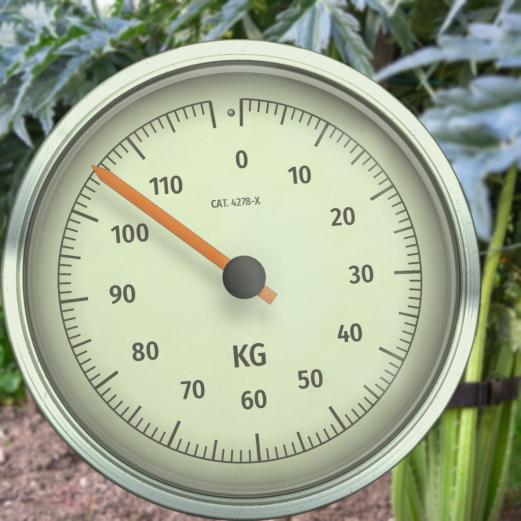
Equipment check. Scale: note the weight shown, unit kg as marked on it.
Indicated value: 105 kg
